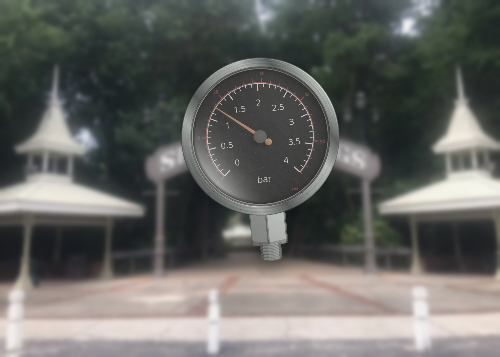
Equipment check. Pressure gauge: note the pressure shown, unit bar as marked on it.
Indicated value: 1.2 bar
